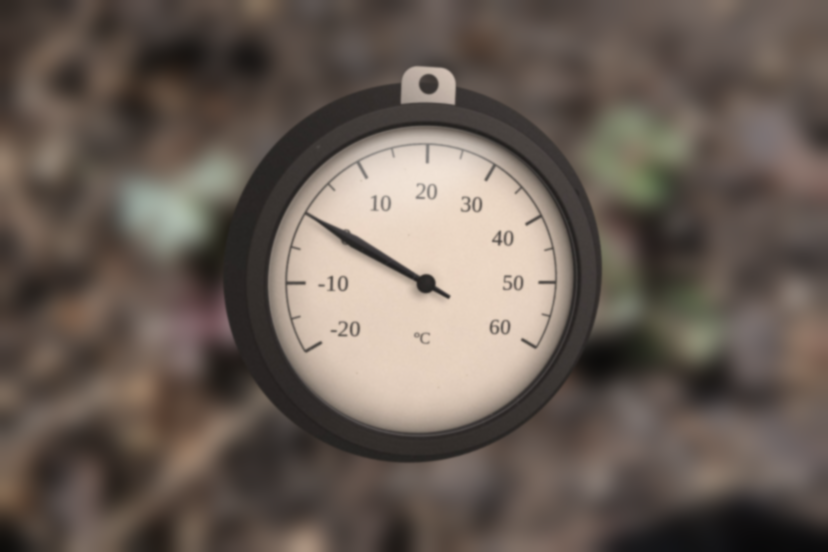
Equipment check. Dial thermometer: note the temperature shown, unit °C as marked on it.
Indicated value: 0 °C
